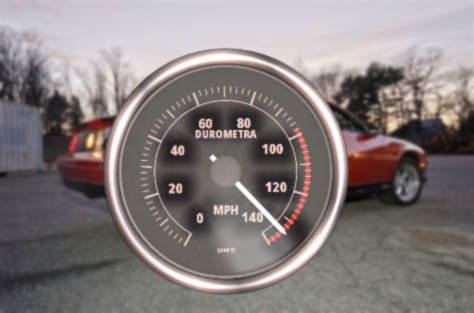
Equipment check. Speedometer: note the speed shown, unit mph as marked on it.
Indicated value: 134 mph
